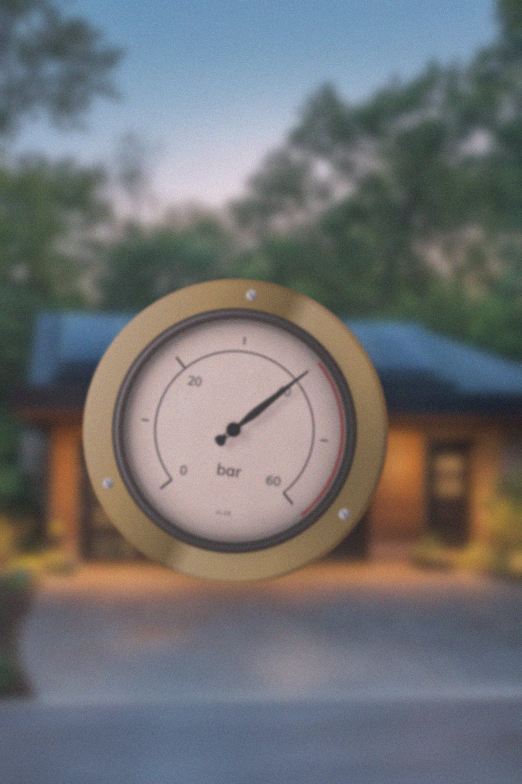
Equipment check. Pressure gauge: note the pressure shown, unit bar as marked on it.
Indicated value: 40 bar
